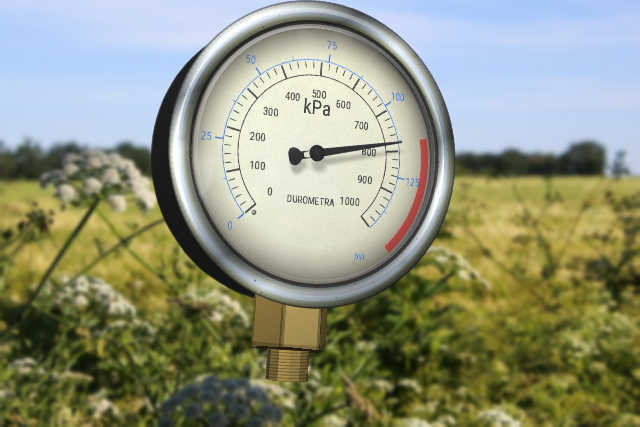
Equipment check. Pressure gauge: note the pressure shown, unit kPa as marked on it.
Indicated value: 780 kPa
